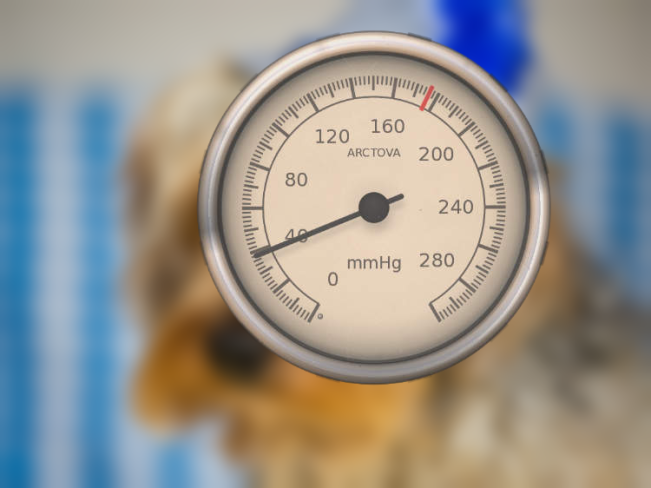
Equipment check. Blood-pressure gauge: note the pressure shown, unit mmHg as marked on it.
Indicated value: 38 mmHg
